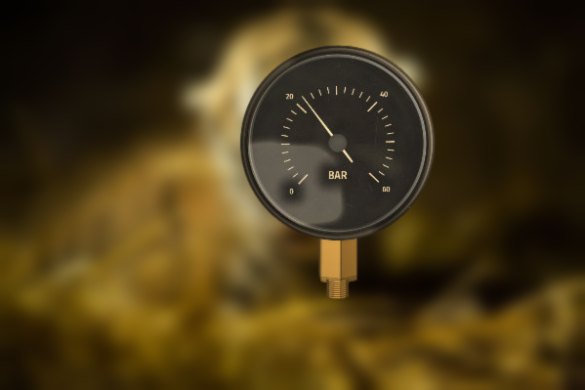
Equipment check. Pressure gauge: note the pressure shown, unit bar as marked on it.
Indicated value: 22 bar
